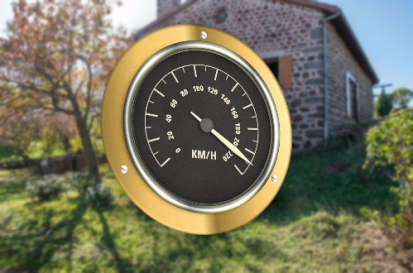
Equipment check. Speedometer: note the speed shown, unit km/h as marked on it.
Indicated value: 210 km/h
